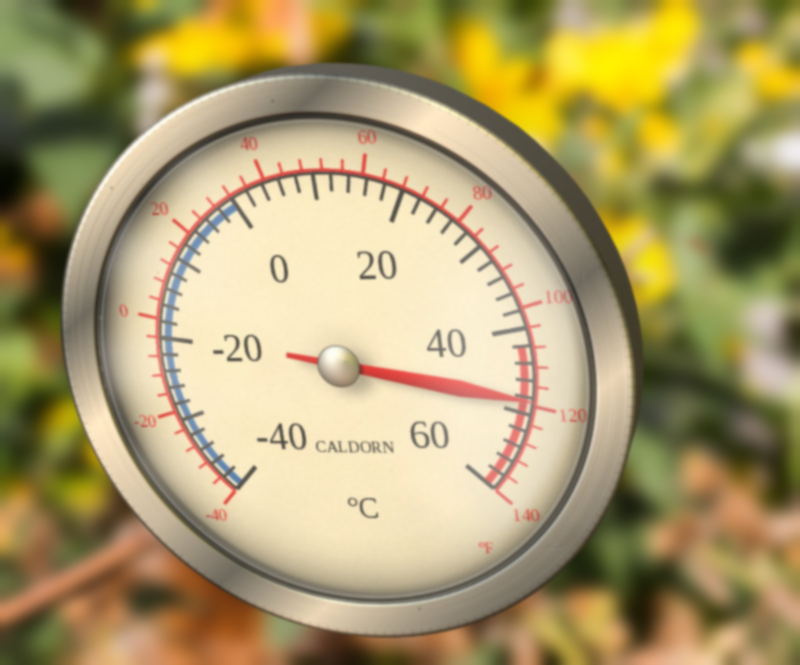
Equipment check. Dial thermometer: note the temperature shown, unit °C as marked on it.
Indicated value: 48 °C
